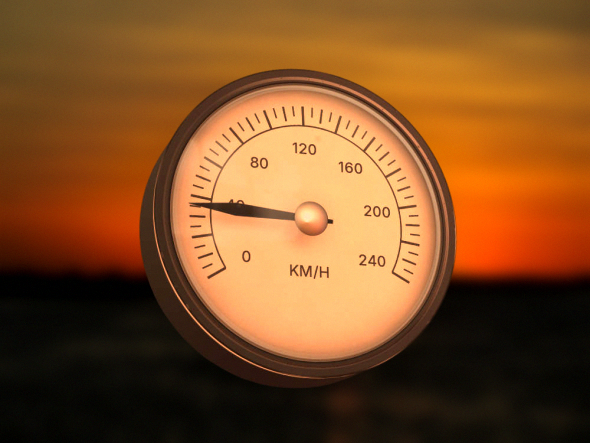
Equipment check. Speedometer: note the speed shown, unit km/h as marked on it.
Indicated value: 35 km/h
